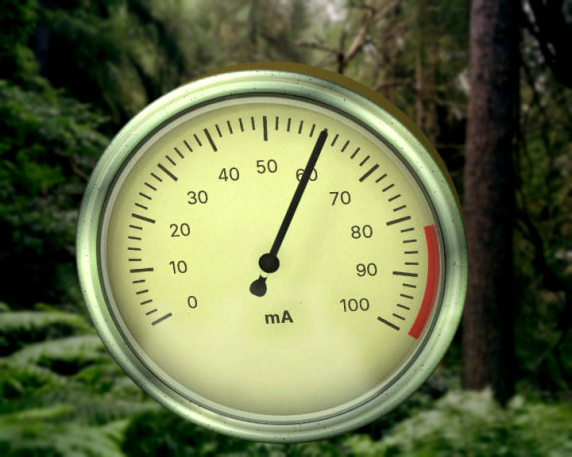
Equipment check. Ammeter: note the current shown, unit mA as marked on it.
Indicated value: 60 mA
